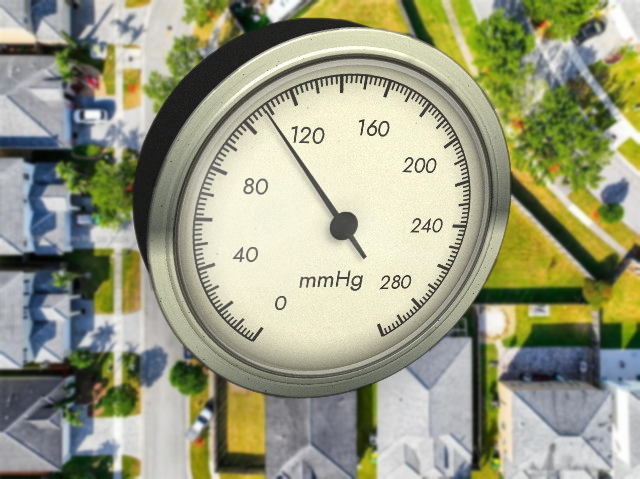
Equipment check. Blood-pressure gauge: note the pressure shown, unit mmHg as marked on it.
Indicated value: 108 mmHg
